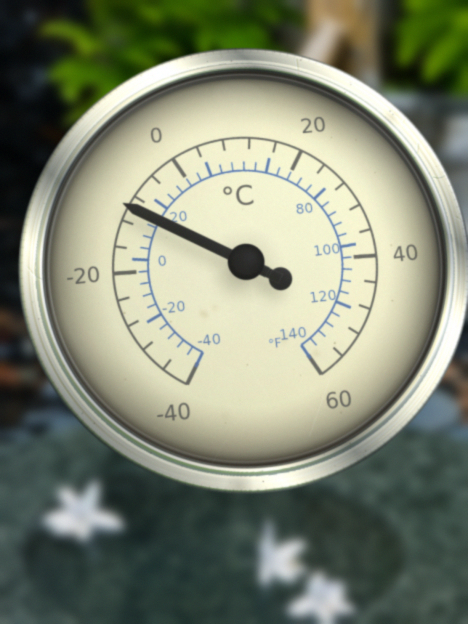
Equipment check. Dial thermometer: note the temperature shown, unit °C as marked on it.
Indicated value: -10 °C
